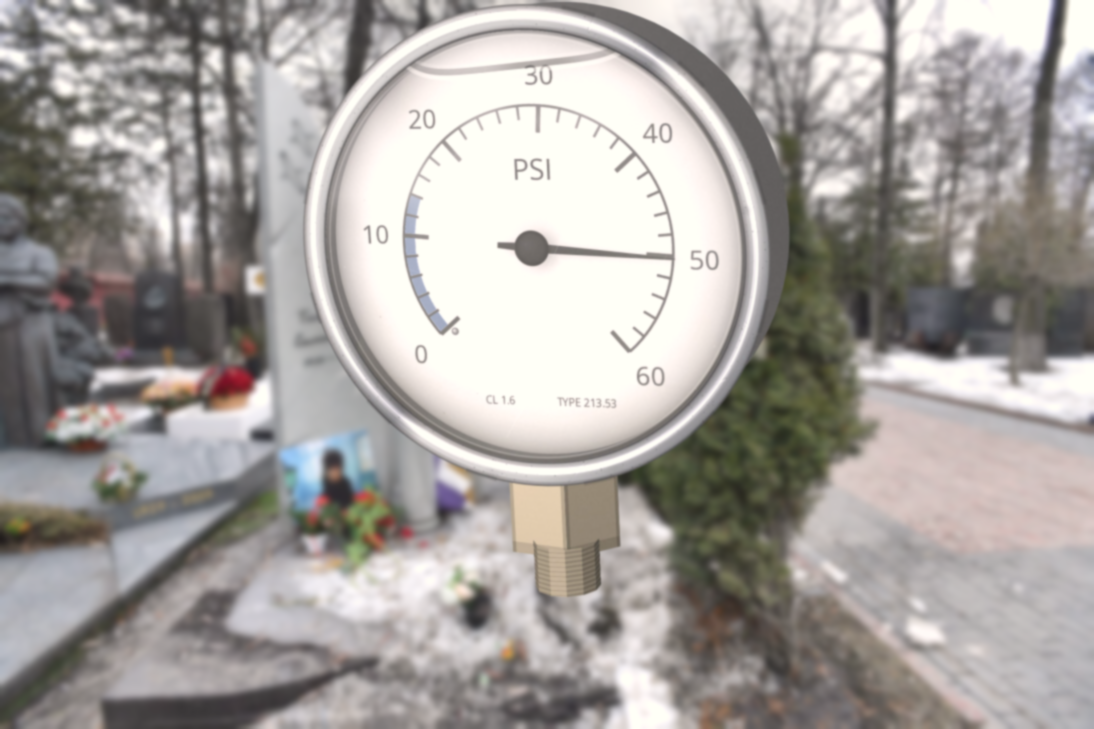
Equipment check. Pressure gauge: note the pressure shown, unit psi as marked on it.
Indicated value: 50 psi
